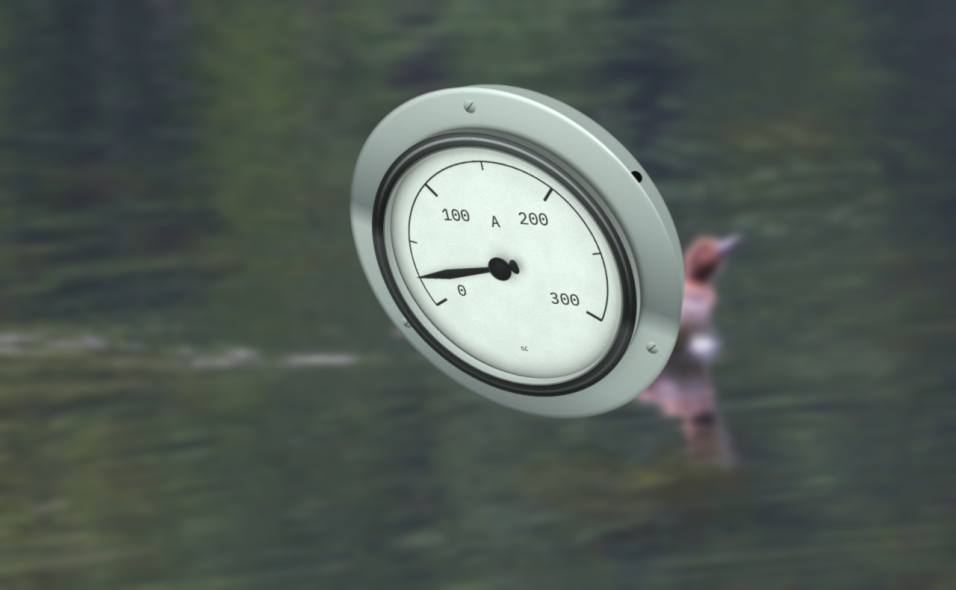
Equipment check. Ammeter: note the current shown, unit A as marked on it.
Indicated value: 25 A
